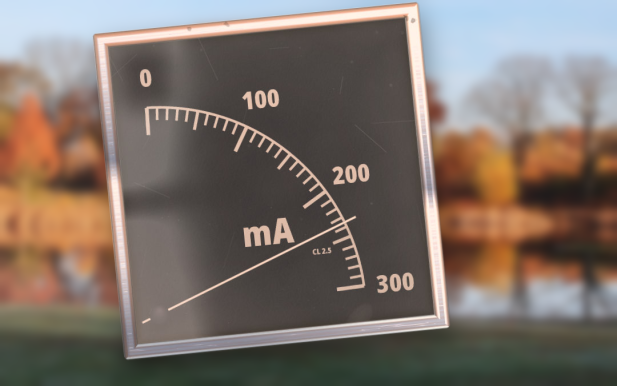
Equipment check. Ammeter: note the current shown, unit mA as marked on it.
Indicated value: 235 mA
